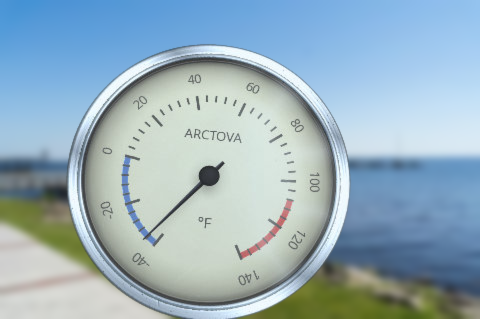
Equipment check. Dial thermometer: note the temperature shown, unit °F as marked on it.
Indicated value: -36 °F
